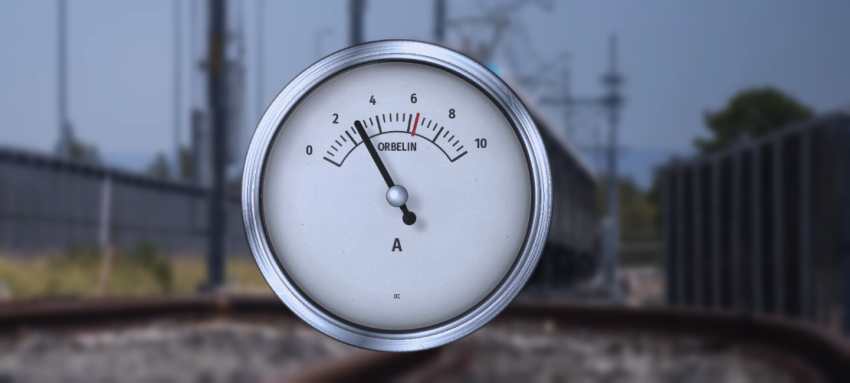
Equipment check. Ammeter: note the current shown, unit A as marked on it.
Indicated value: 2.8 A
